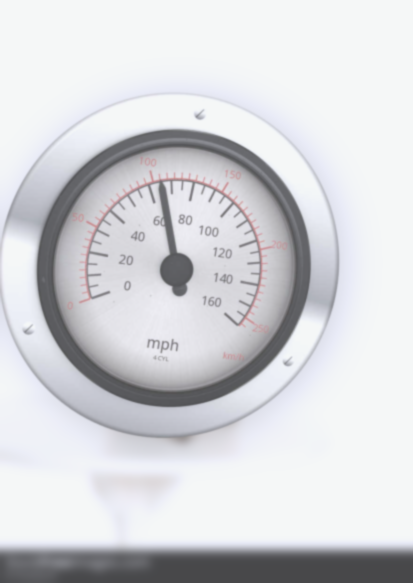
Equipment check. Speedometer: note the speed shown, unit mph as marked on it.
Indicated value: 65 mph
